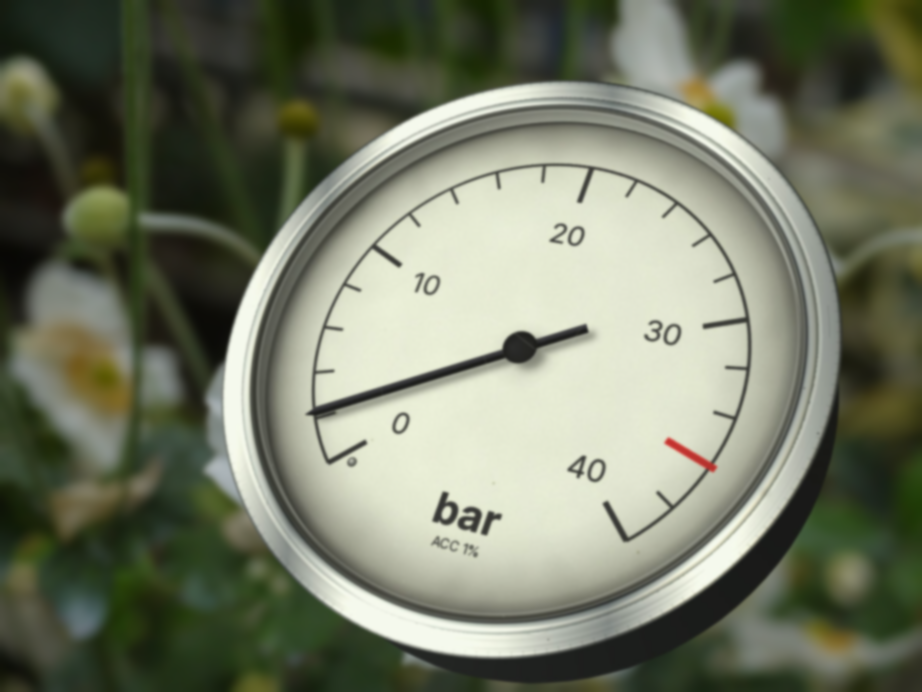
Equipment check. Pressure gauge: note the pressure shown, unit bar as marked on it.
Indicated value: 2 bar
